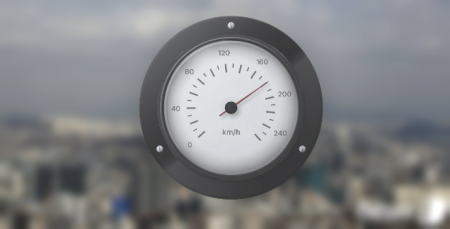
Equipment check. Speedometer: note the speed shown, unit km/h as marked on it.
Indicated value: 180 km/h
